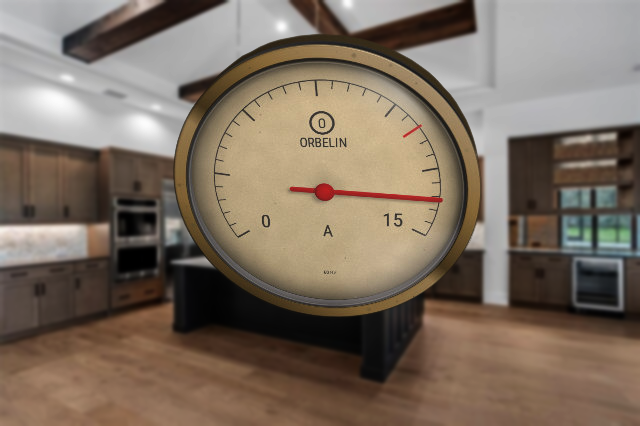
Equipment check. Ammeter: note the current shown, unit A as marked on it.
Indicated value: 13.5 A
